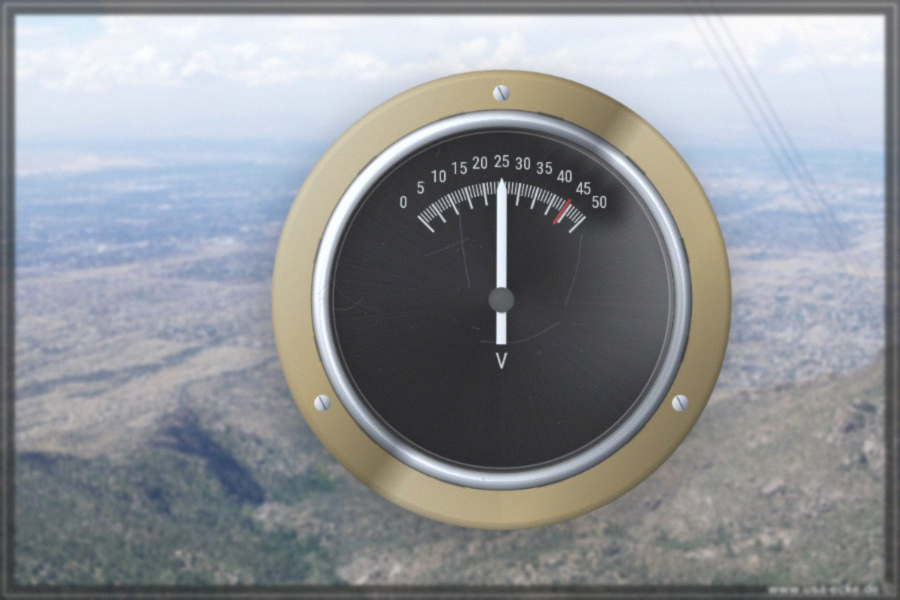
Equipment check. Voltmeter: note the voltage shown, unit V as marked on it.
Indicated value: 25 V
